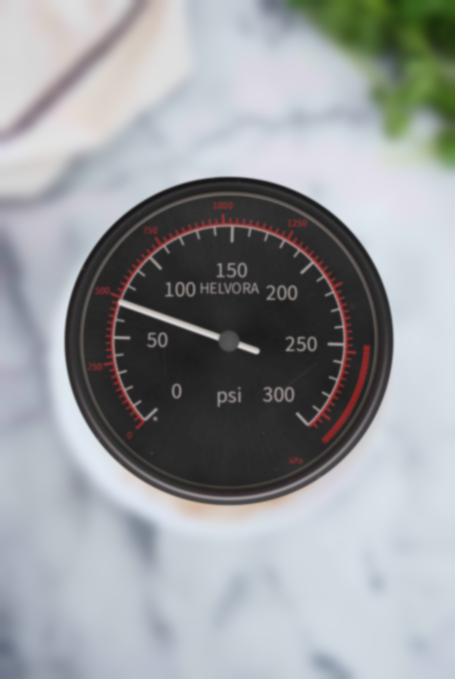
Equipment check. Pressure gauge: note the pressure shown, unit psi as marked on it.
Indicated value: 70 psi
